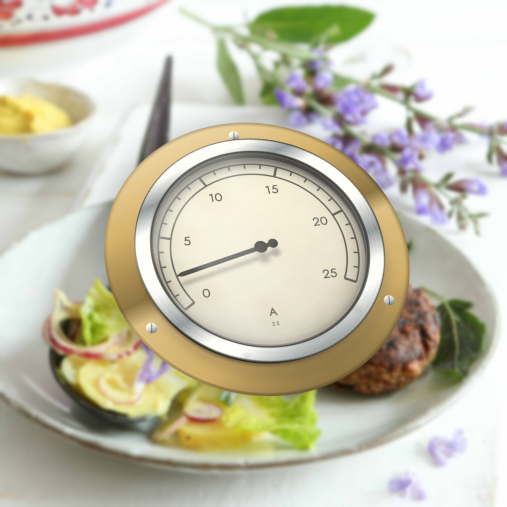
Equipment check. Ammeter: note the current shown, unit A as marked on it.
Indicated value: 2 A
